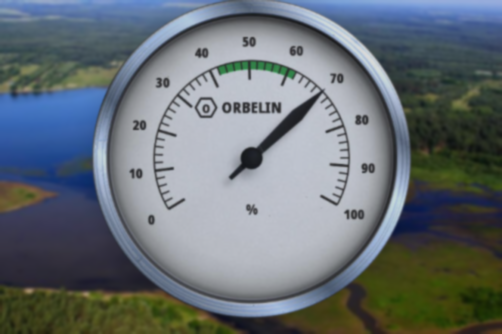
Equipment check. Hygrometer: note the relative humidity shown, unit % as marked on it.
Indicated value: 70 %
